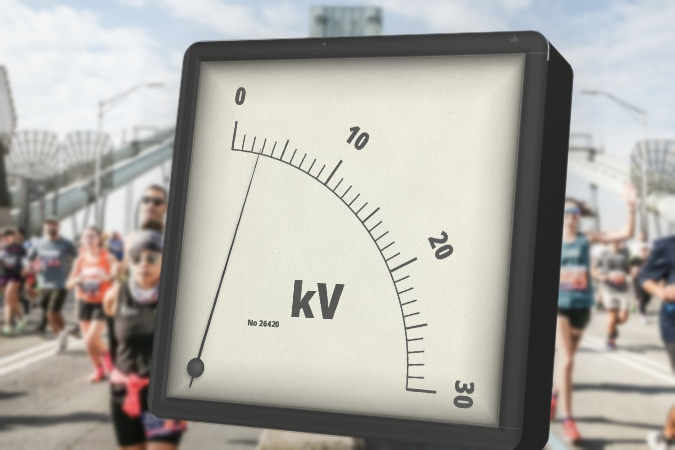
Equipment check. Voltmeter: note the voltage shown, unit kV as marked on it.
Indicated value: 3 kV
